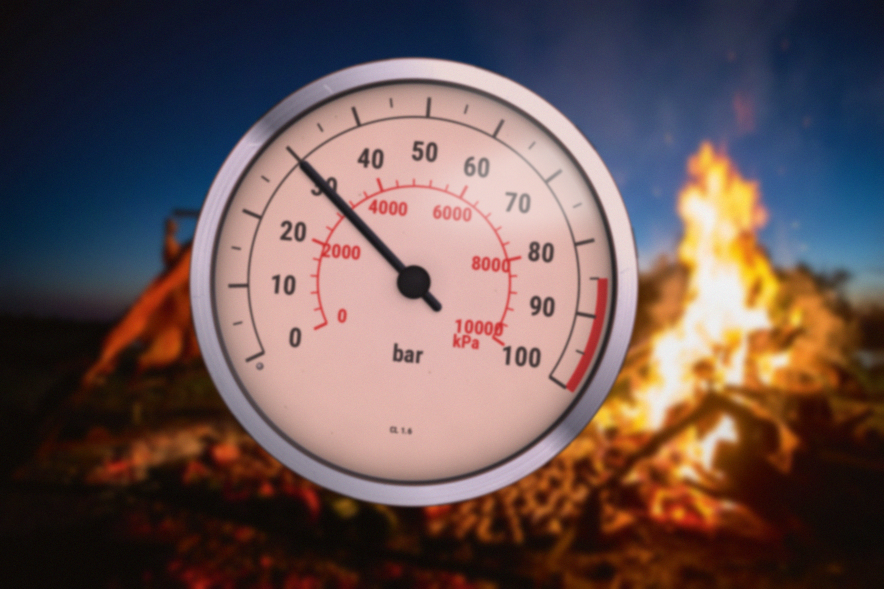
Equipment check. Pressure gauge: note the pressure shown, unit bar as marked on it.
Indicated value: 30 bar
